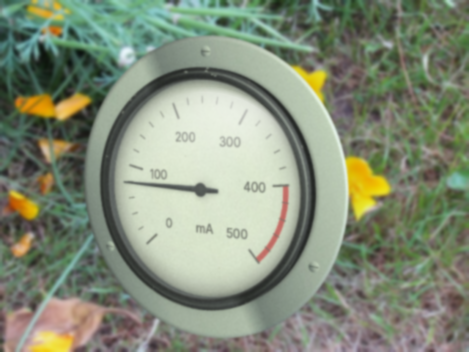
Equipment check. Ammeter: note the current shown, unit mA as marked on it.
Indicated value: 80 mA
